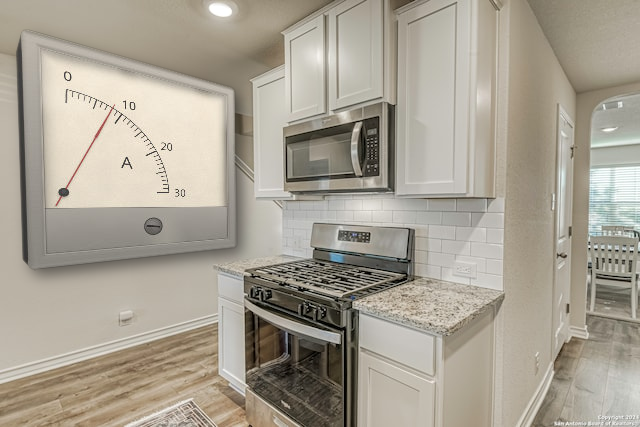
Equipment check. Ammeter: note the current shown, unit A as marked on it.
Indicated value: 8 A
